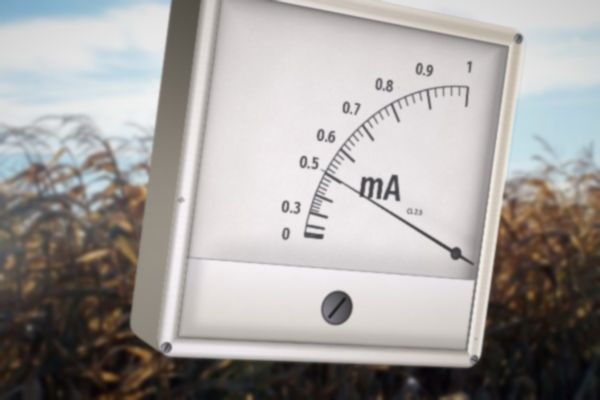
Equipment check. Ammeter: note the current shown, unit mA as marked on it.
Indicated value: 0.5 mA
